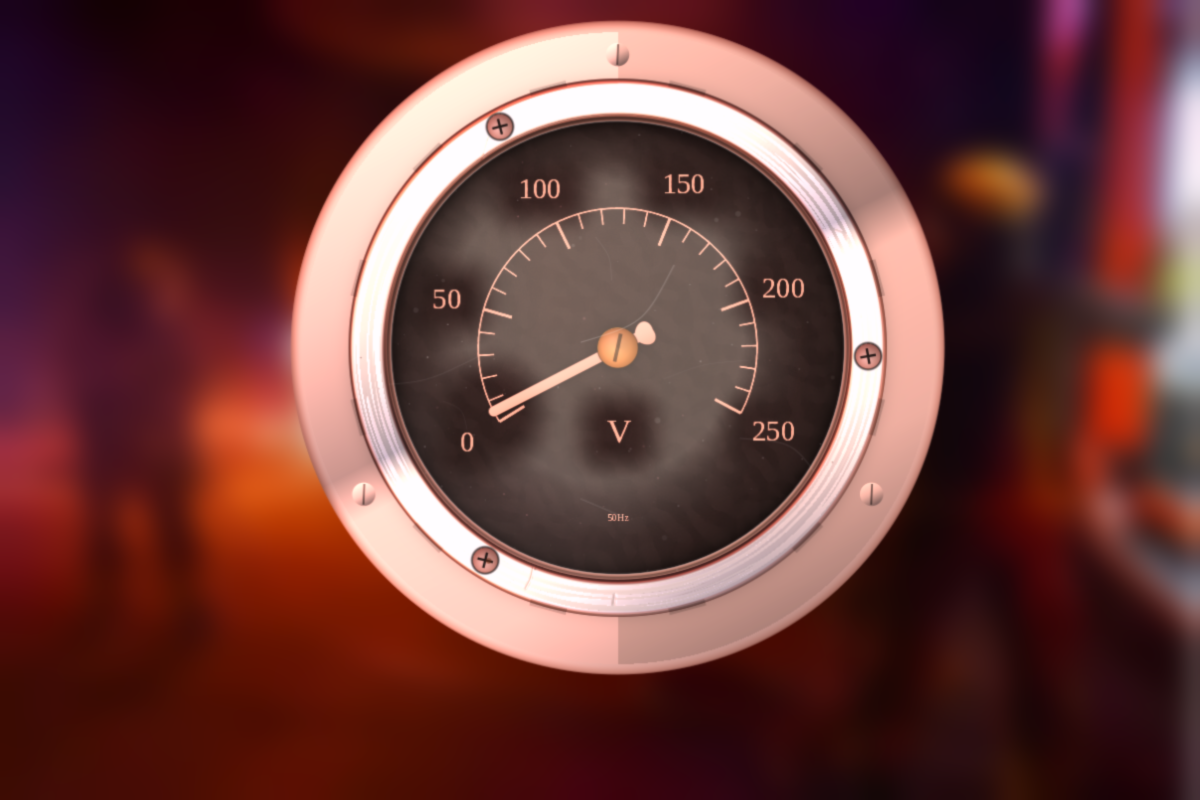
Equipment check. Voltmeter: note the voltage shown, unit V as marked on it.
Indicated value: 5 V
